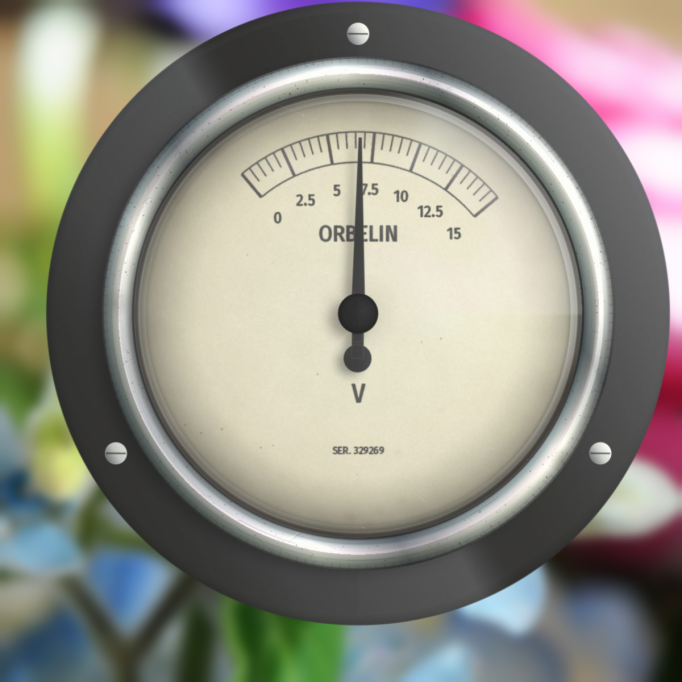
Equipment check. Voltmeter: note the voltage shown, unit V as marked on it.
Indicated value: 6.75 V
